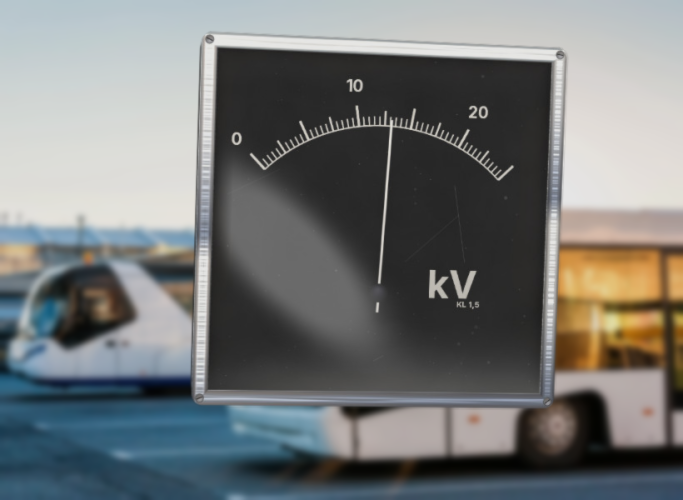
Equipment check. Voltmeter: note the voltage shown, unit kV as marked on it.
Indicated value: 13 kV
